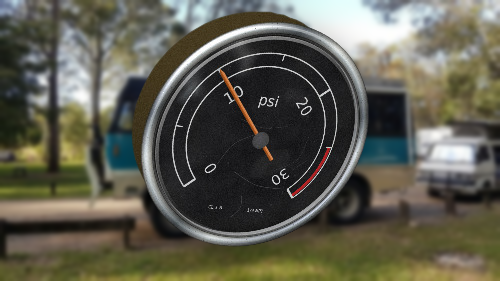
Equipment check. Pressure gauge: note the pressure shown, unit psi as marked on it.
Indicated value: 10 psi
